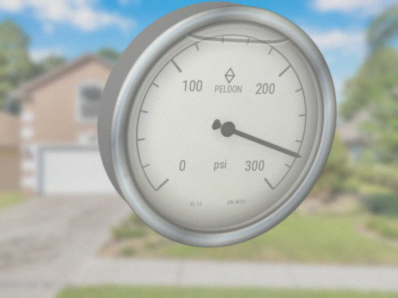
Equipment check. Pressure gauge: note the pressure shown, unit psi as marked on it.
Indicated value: 270 psi
